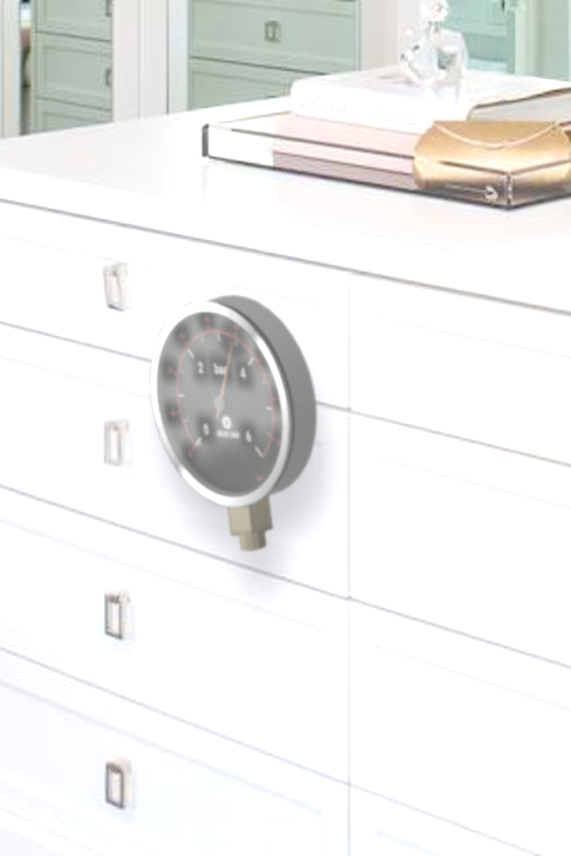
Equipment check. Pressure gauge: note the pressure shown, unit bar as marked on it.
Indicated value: 3.5 bar
